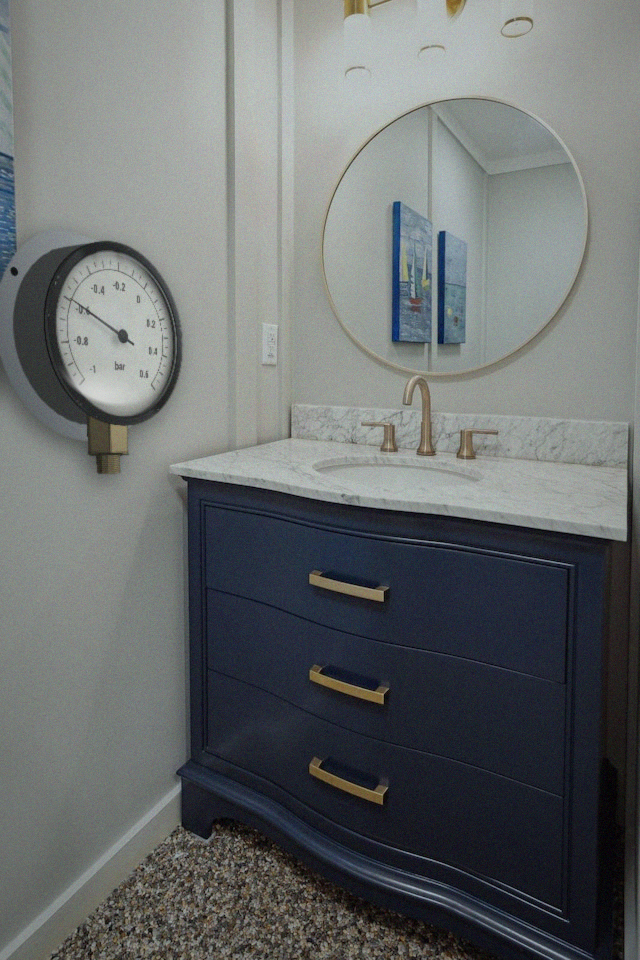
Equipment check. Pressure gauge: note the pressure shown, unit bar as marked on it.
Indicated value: -0.6 bar
